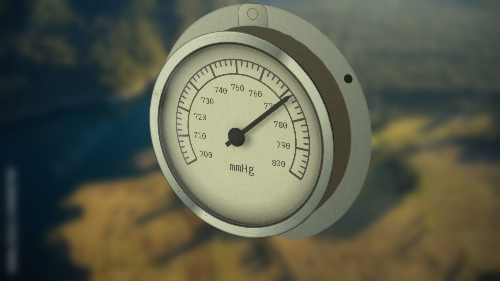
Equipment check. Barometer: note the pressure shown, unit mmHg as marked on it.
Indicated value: 772 mmHg
